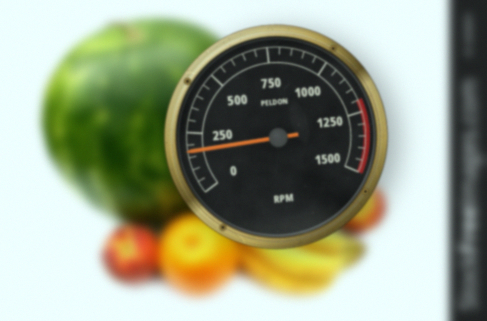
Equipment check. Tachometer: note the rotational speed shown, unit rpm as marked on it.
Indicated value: 175 rpm
